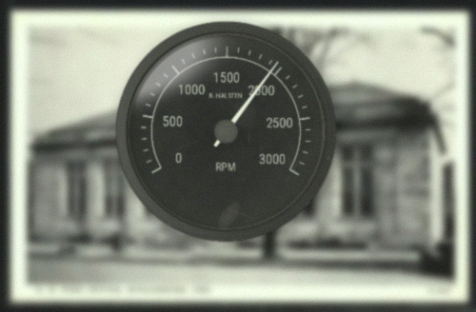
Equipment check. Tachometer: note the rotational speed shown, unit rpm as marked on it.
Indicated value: 1950 rpm
